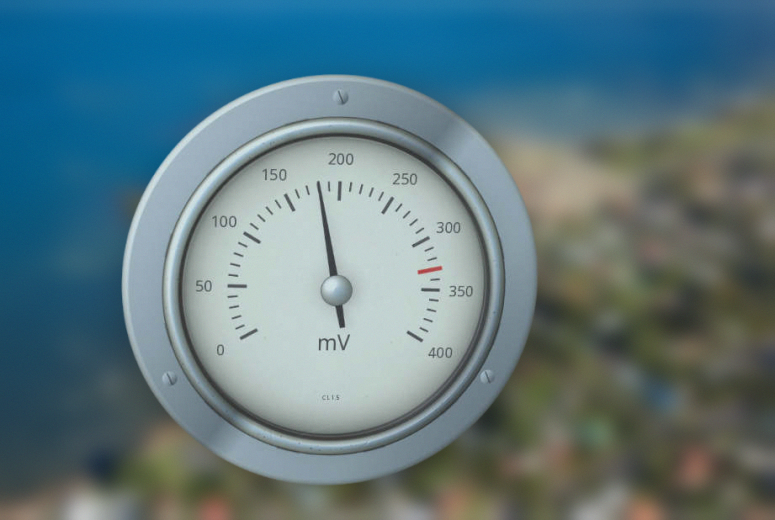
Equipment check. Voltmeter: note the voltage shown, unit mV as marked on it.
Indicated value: 180 mV
